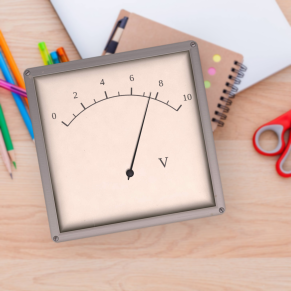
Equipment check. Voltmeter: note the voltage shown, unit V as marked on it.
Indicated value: 7.5 V
